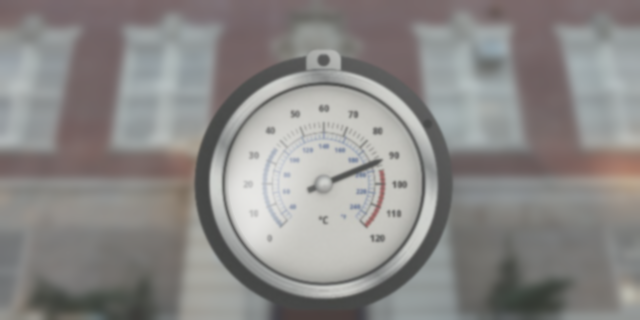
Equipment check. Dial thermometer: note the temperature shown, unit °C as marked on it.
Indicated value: 90 °C
